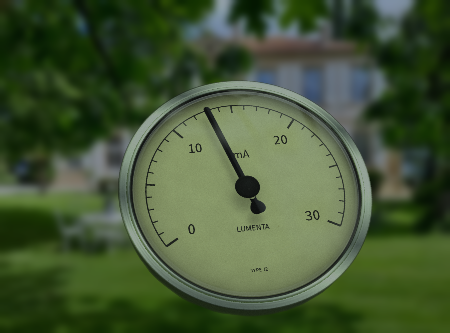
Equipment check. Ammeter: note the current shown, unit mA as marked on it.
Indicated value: 13 mA
